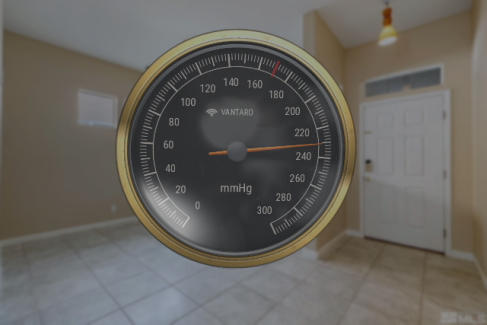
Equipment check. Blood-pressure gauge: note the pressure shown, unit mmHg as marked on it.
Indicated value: 230 mmHg
